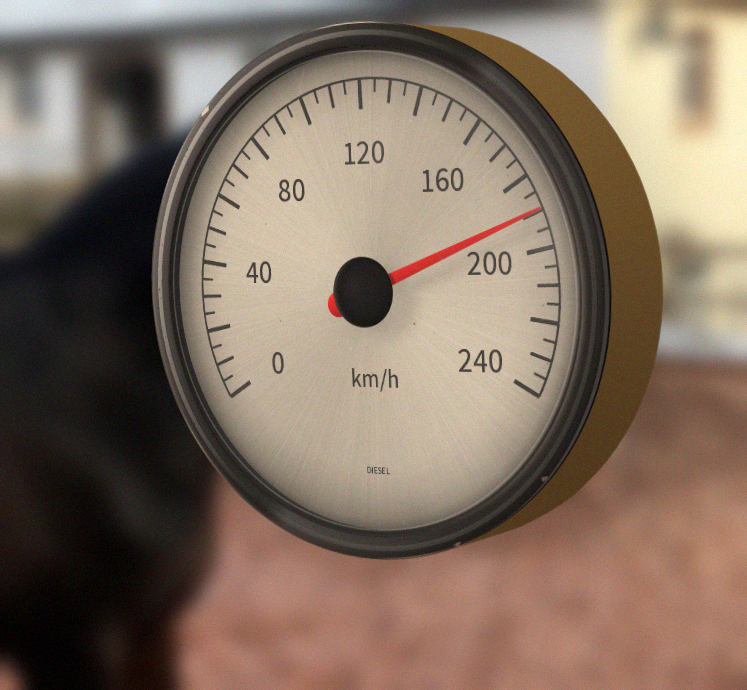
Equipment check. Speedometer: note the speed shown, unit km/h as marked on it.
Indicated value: 190 km/h
